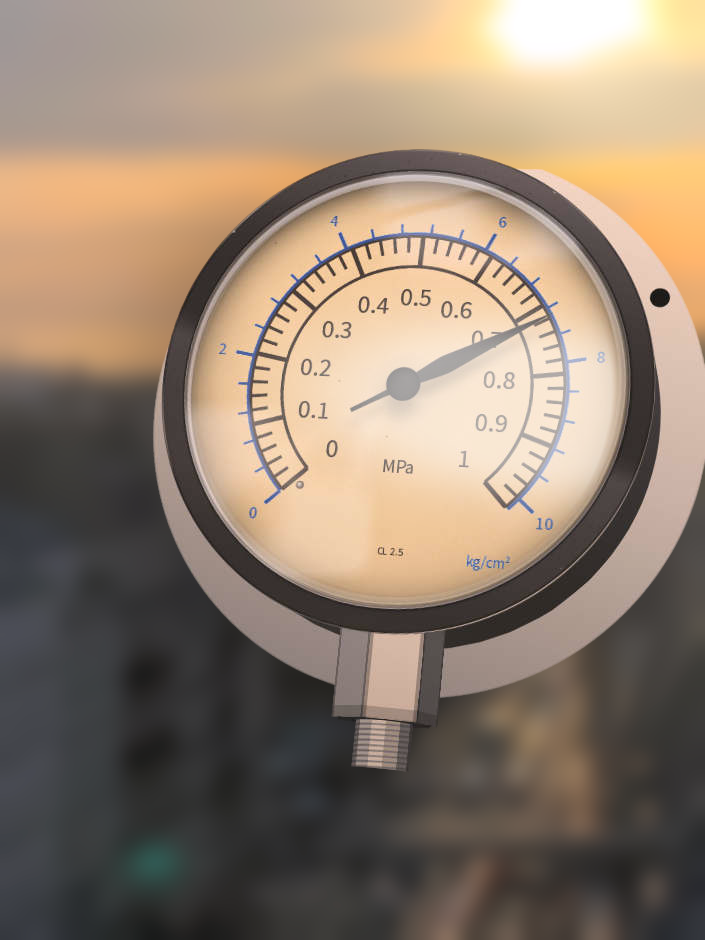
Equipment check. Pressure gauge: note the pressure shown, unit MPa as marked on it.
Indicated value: 0.72 MPa
